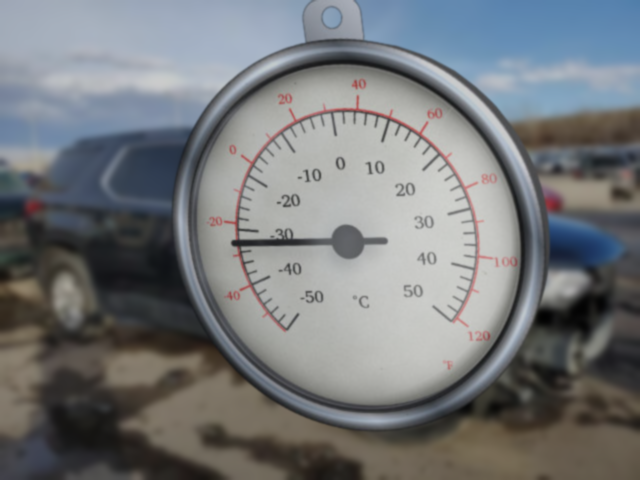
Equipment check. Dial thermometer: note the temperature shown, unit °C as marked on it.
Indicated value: -32 °C
